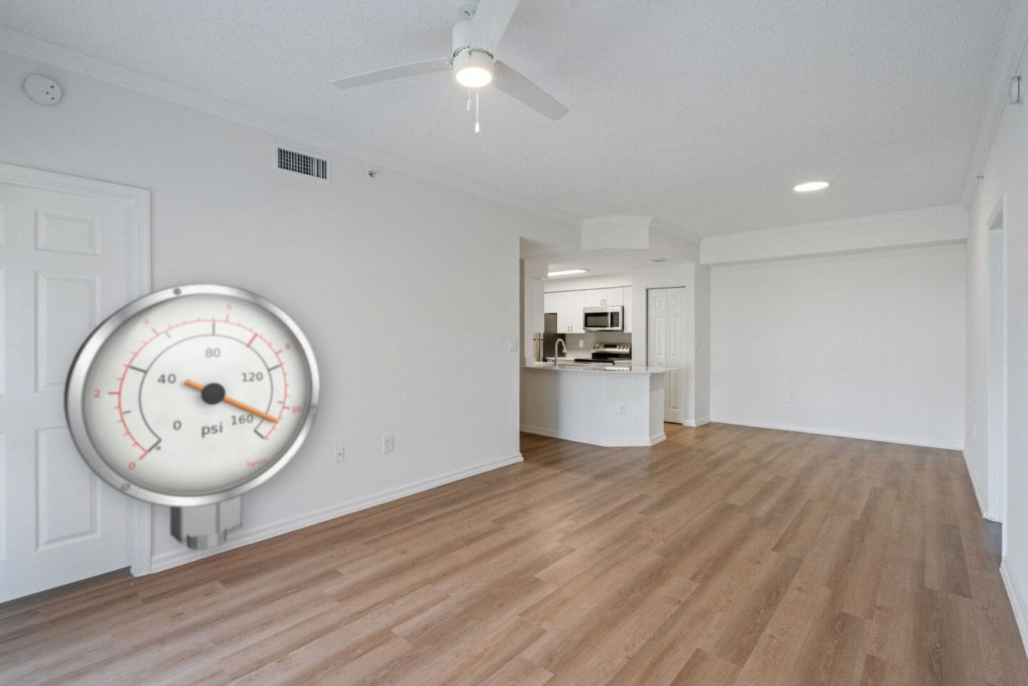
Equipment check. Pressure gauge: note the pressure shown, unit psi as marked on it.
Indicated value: 150 psi
